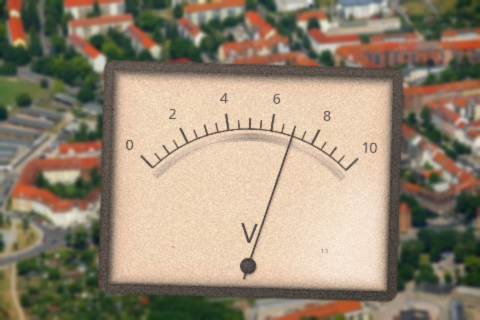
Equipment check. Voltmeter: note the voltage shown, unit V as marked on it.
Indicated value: 7 V
